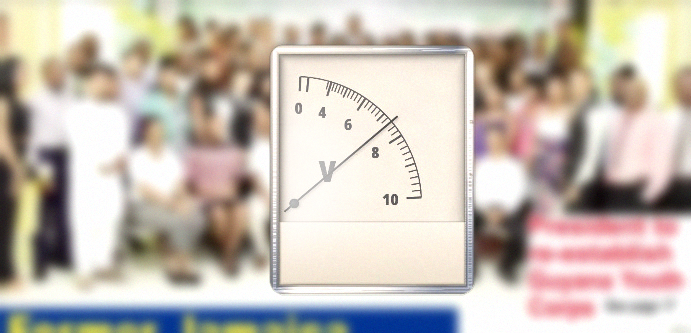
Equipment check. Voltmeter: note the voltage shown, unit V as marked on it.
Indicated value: 7.4 V
